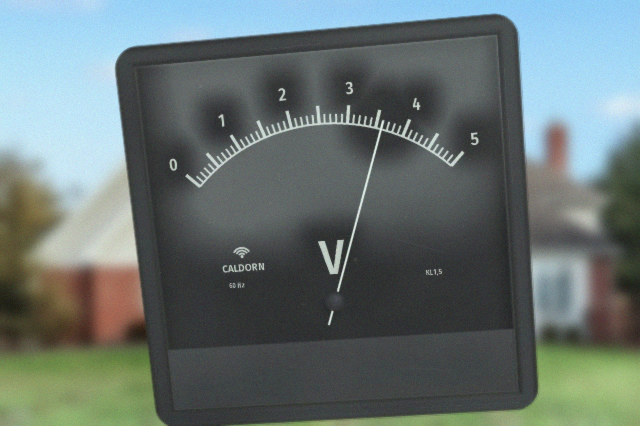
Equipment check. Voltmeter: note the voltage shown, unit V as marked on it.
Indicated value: 3.6 V
